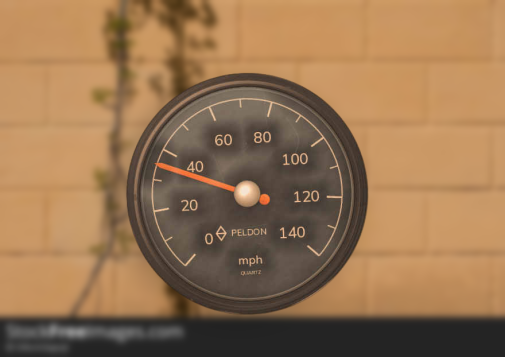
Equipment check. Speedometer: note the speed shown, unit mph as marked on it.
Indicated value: 35 mph
